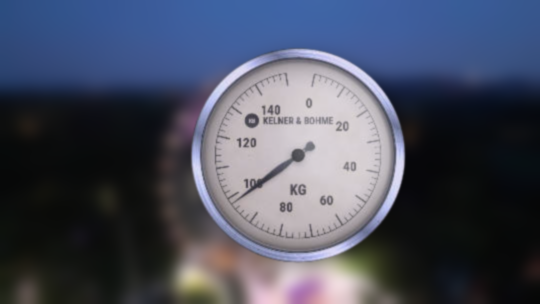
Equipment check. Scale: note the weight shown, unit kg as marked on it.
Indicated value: 98 kg
